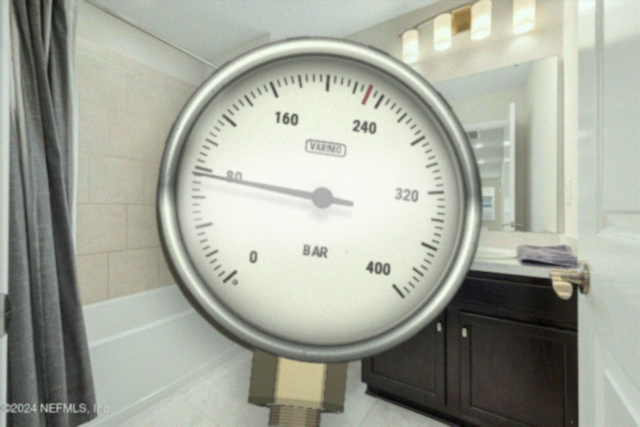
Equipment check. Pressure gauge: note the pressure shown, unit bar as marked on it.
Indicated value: 75 bar
